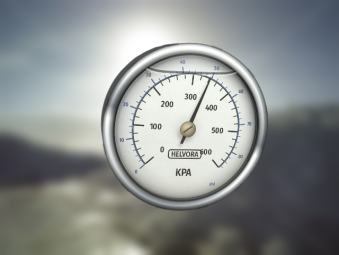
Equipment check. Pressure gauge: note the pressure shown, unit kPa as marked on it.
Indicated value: 340 kPa
